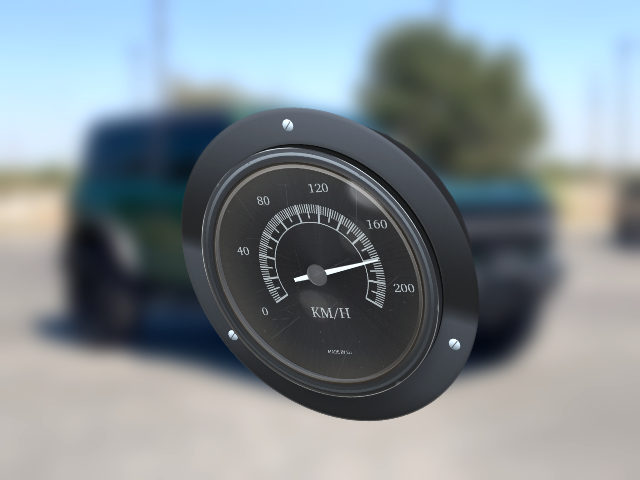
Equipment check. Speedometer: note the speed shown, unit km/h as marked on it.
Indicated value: 180 km/h
